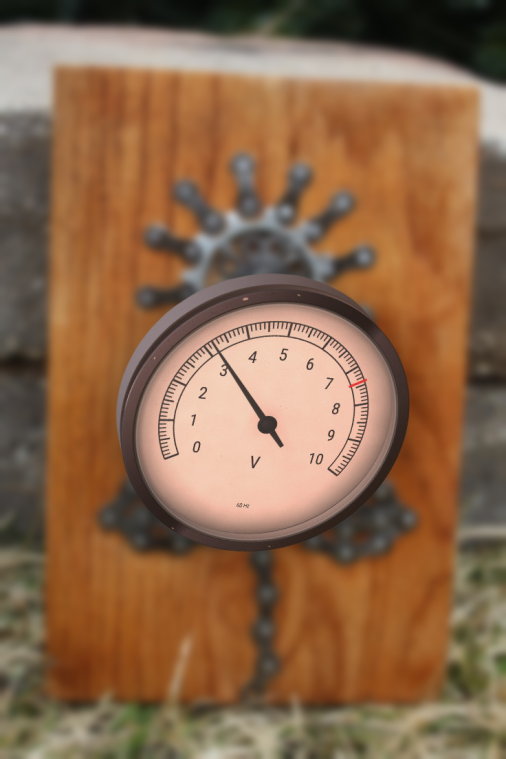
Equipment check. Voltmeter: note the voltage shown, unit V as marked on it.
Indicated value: 3.2 V
